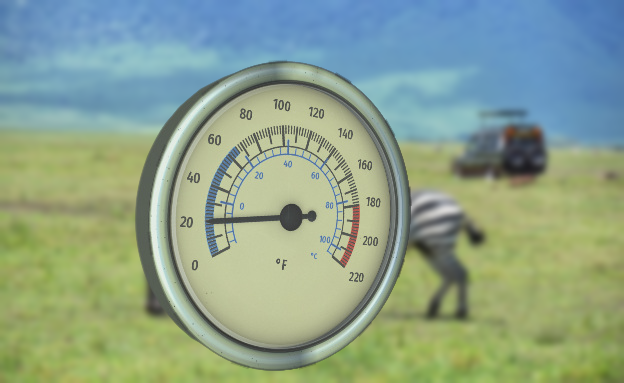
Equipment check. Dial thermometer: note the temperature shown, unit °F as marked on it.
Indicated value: 20 °F
